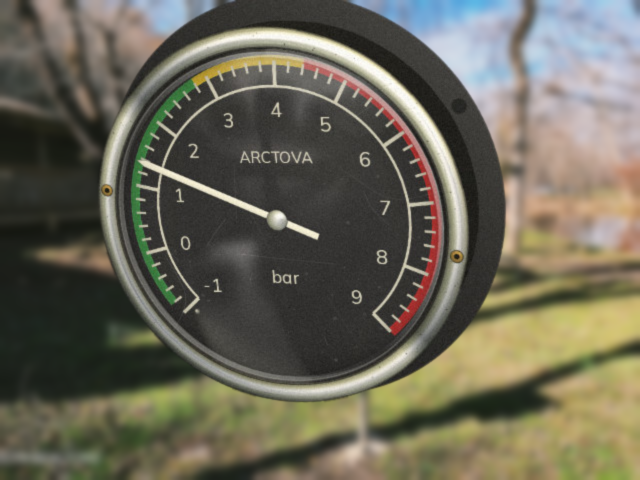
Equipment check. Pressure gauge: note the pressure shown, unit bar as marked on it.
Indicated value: 1.4 bar
